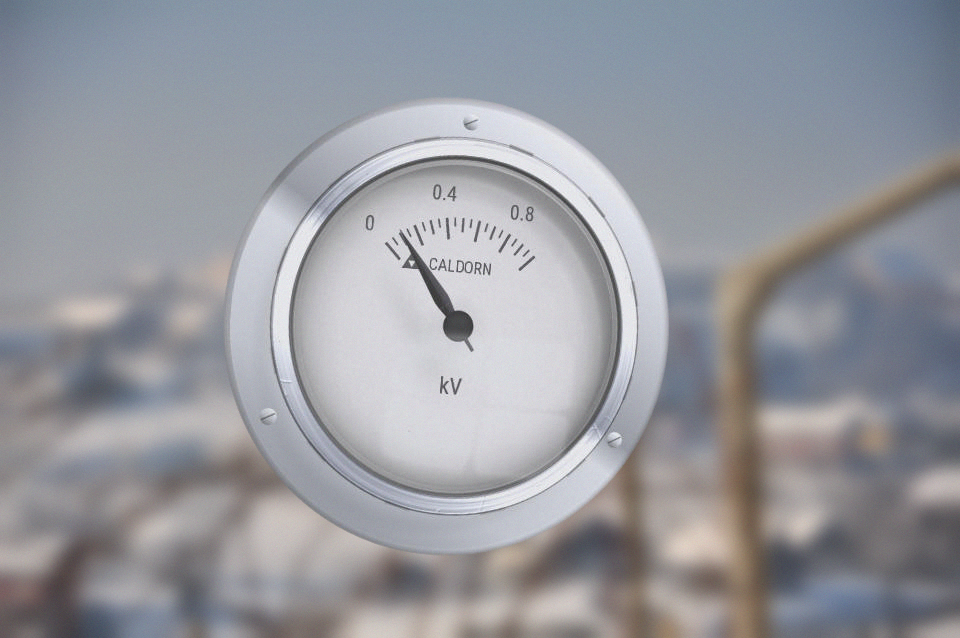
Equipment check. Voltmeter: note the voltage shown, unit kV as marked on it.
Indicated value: 0.1 kV
